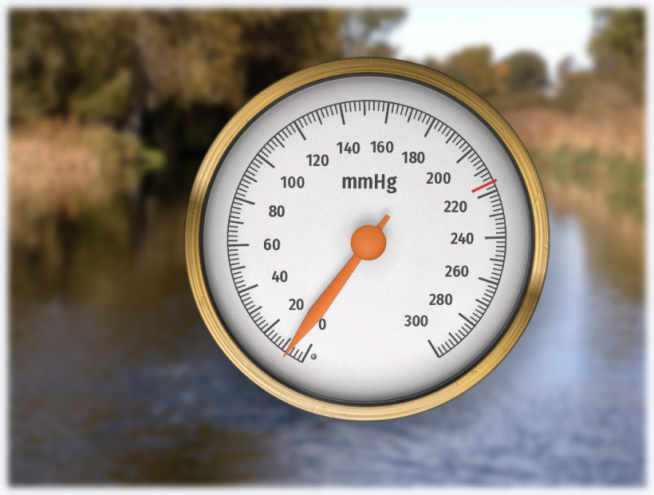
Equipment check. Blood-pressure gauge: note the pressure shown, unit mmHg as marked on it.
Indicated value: 8 mmHg
